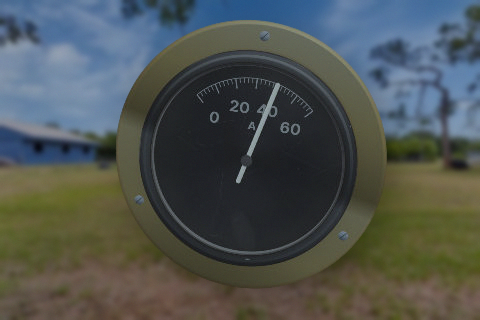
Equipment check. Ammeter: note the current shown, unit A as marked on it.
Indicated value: 40 A
